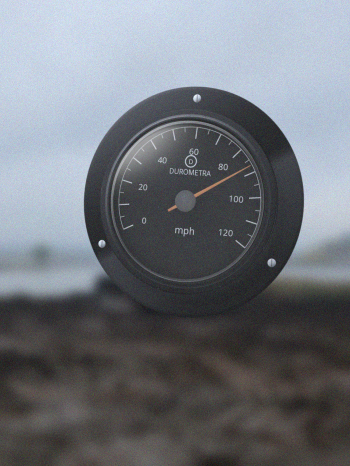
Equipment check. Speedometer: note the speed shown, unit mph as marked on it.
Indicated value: 87.5 mph
